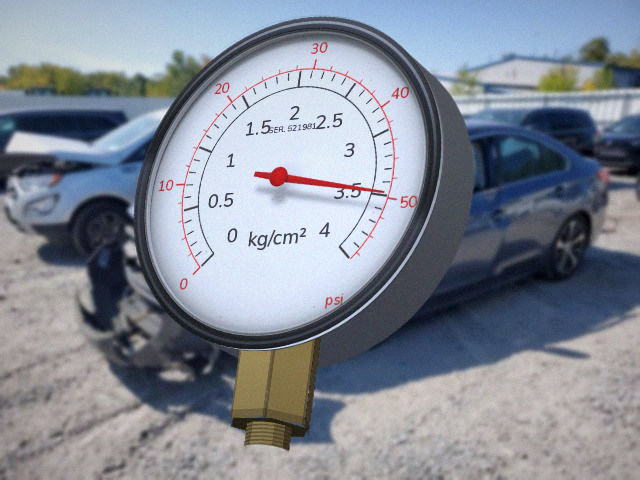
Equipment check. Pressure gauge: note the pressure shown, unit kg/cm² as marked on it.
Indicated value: 3.5 kg/cm²
